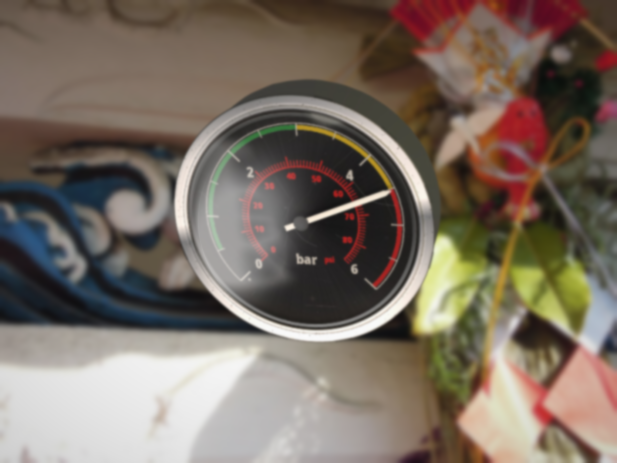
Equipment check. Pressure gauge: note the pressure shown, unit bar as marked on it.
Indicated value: 4.5 bar
